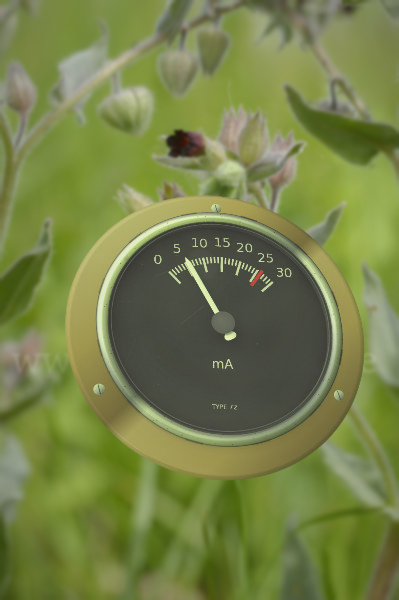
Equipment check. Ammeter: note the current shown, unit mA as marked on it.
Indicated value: 5 mA
